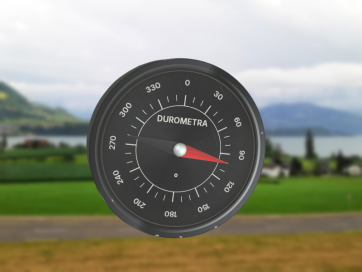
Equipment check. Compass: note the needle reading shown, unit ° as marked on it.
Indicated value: 100 °
